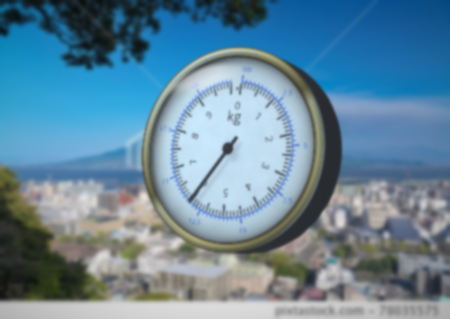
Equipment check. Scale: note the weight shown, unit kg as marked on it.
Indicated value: 6 kg
